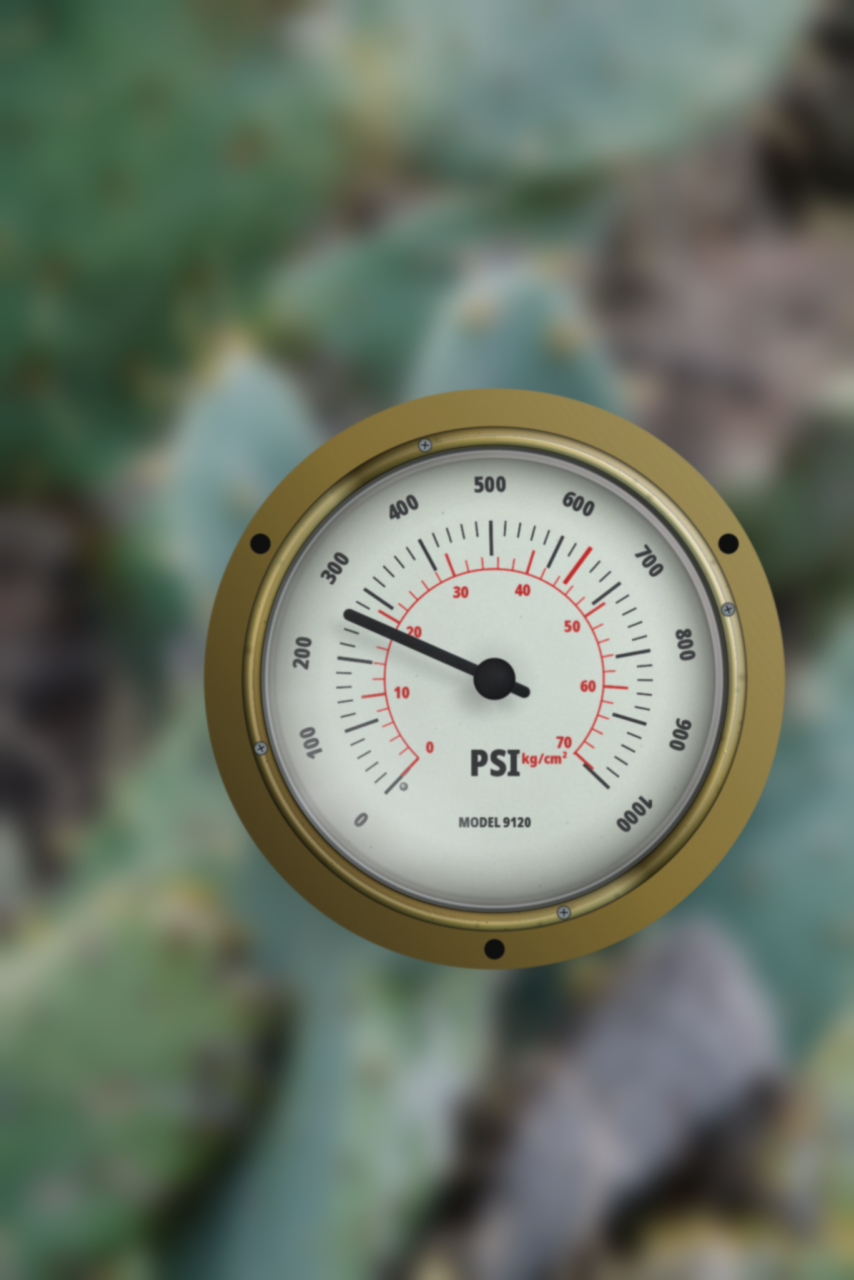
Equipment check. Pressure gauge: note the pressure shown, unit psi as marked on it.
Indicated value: 260 psi
